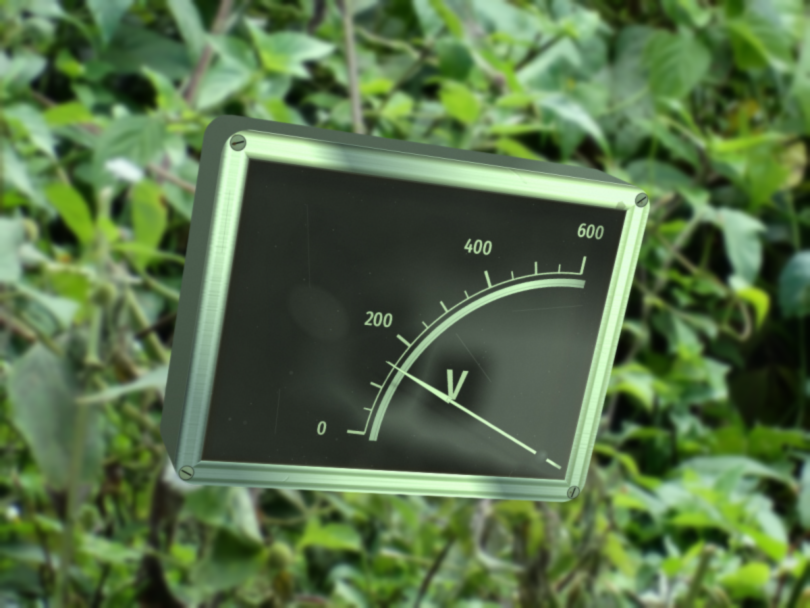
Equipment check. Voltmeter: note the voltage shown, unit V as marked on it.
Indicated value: 150 V
